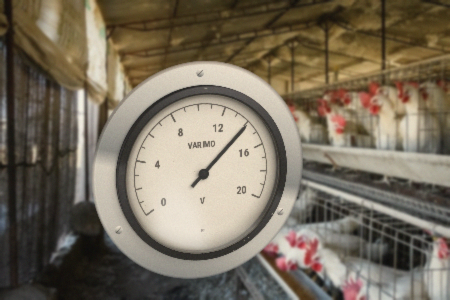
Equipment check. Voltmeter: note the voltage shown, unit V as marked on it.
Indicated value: 14 V
